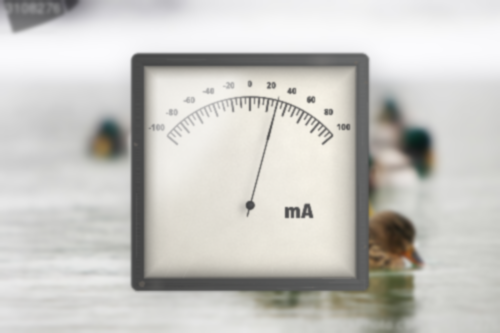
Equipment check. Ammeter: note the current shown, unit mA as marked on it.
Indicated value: 30 mA
